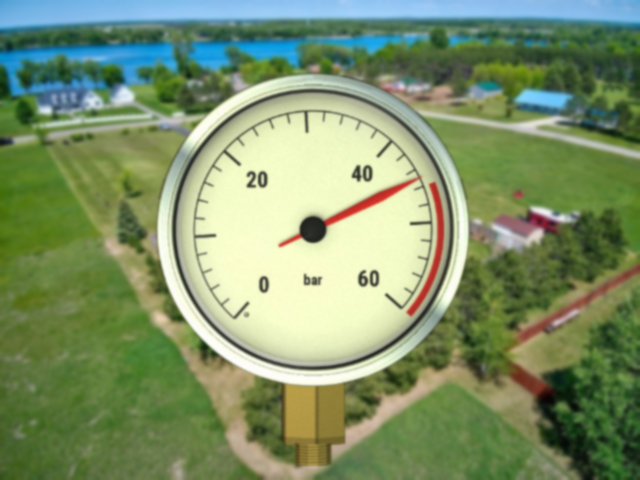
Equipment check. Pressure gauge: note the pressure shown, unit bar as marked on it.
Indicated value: 45 bar
